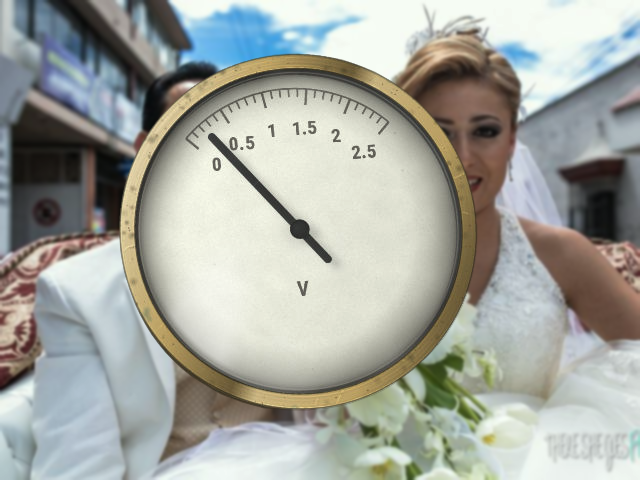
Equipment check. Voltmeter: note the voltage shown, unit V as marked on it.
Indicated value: 0.2 V
